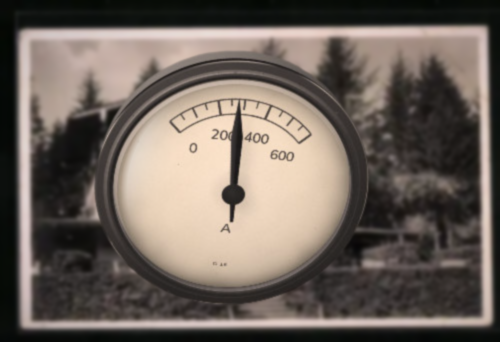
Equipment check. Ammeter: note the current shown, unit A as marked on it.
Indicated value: 275 A
